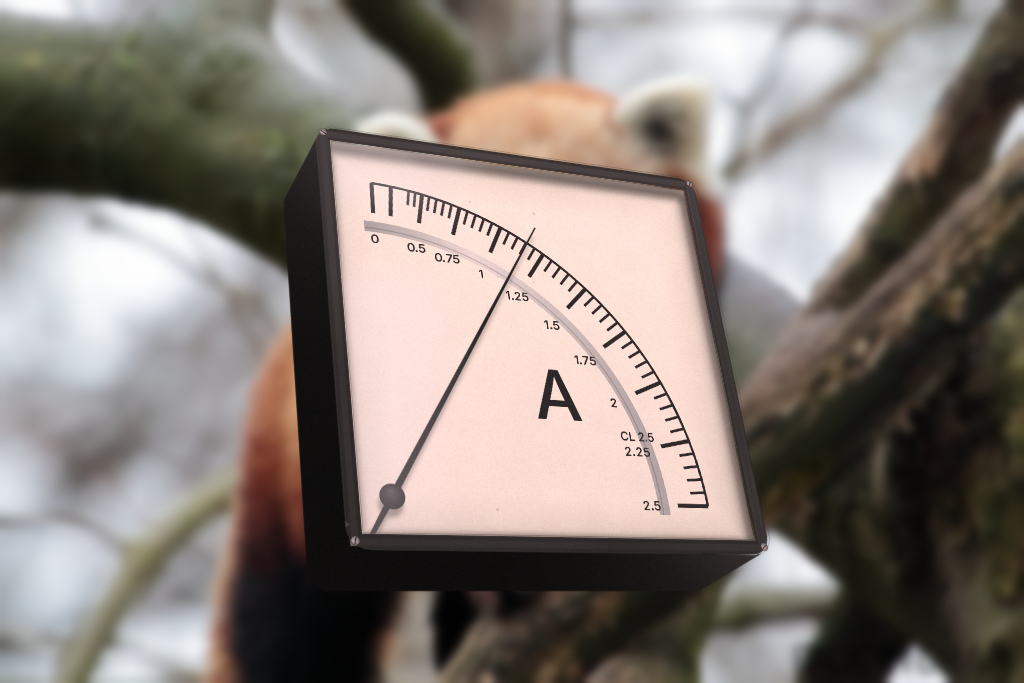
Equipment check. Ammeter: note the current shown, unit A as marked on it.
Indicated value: 1.15 A
